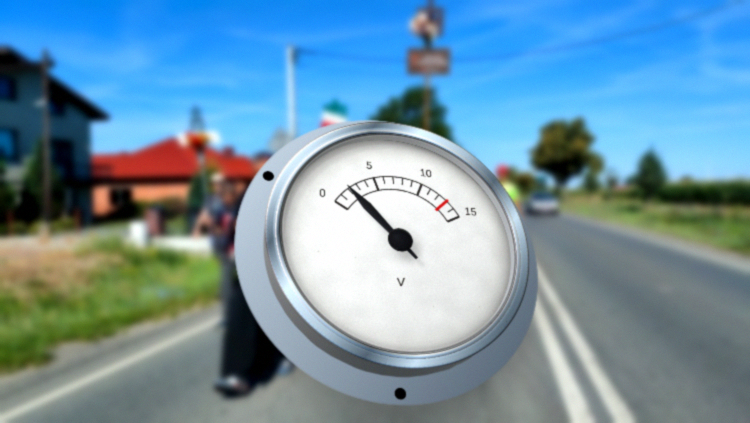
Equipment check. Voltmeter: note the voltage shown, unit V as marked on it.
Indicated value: 2 V
